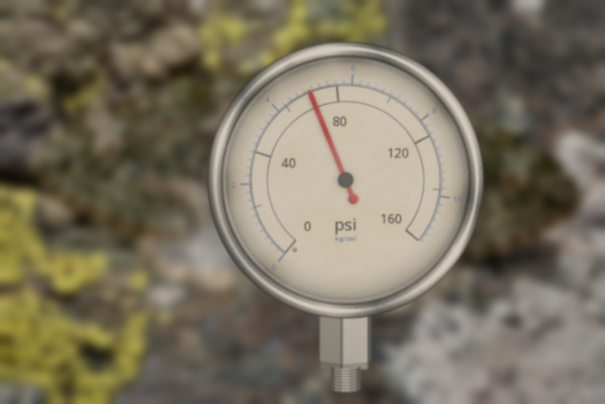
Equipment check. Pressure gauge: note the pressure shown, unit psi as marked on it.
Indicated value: 70 psi
